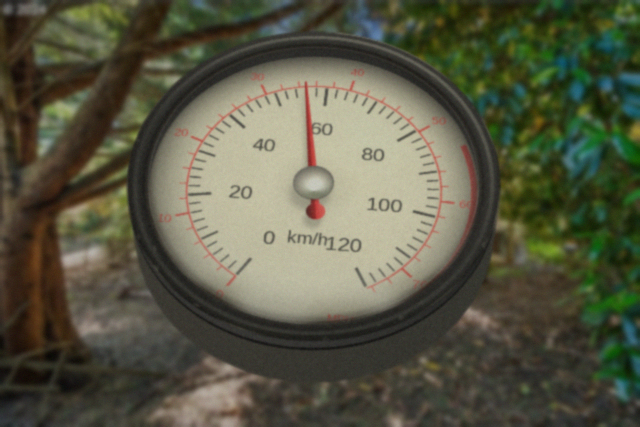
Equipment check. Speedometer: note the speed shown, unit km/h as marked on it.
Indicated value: 56 km/h
